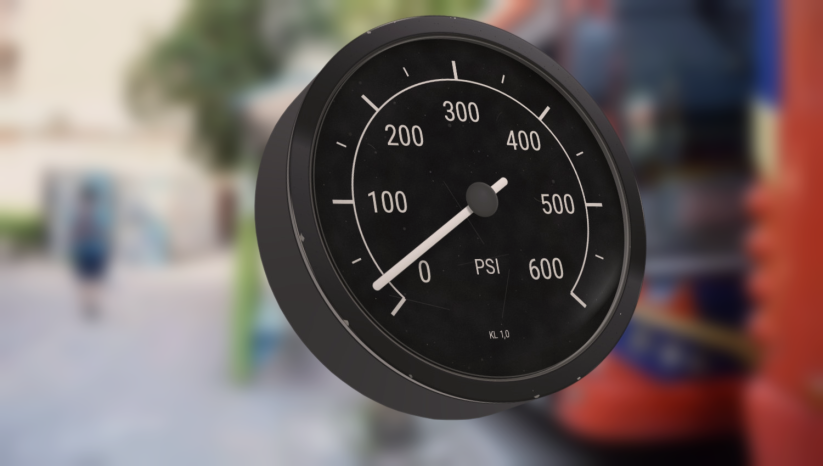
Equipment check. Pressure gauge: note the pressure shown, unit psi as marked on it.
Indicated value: 25 psi
